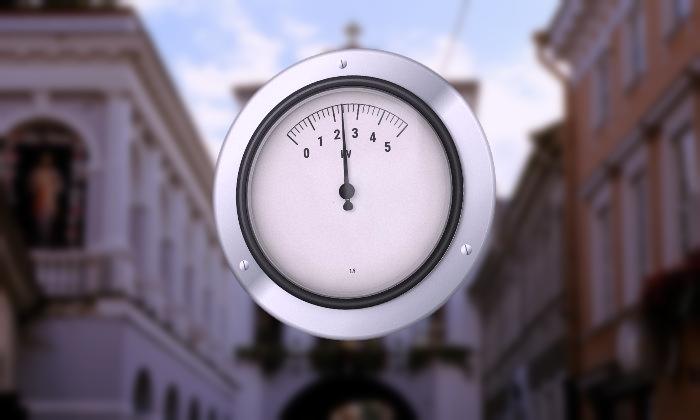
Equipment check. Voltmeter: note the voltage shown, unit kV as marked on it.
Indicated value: 2.4 kV
